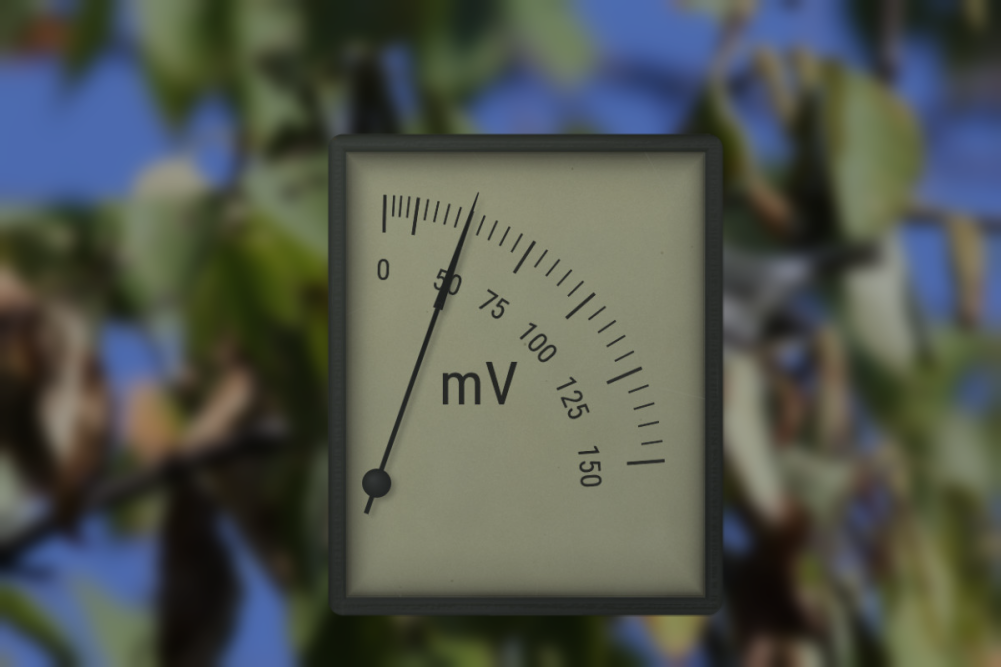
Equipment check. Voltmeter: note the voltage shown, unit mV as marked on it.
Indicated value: 50 mV
